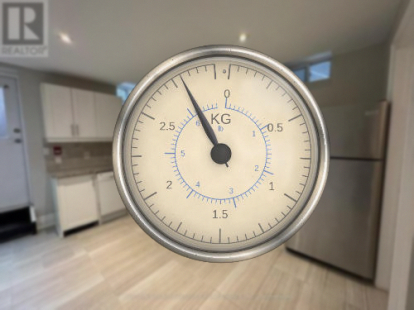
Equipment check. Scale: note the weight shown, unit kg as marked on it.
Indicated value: 2.8 kg
